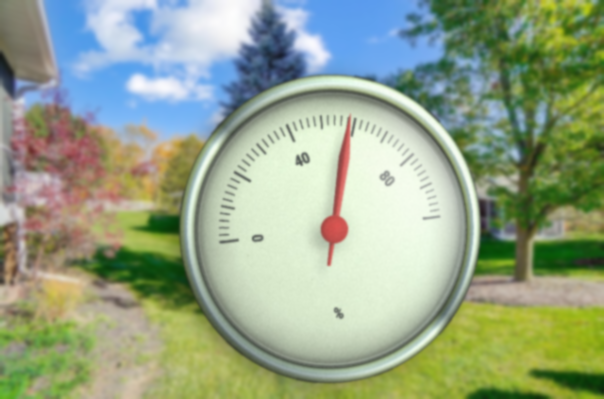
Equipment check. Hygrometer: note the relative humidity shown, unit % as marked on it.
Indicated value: 58 %
